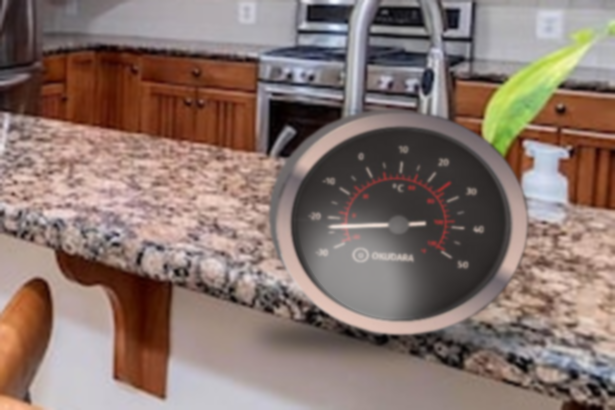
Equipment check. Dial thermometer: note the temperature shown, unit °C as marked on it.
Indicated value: -22.5 °C
